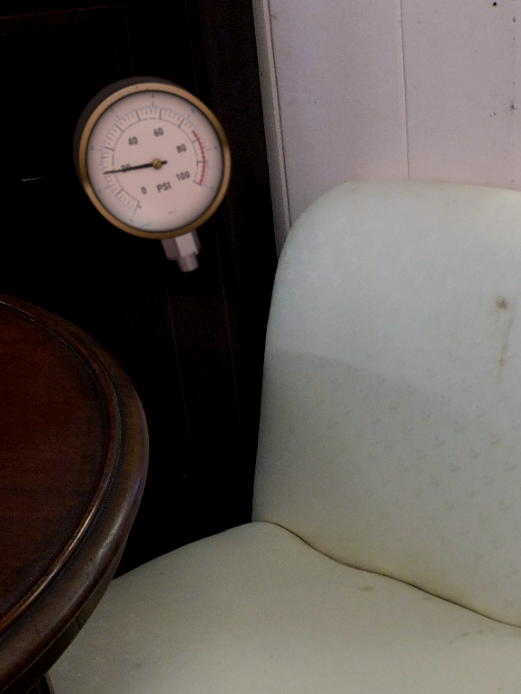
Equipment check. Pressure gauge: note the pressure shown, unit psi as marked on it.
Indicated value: 20 psi
